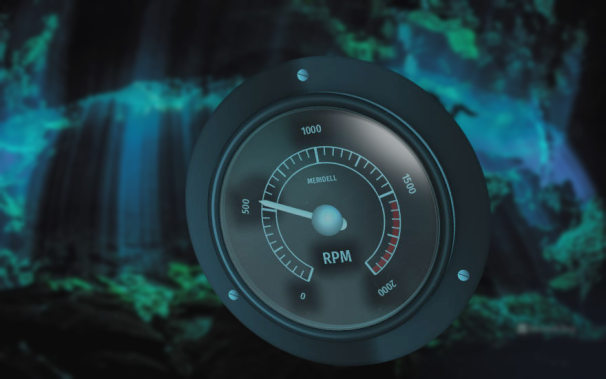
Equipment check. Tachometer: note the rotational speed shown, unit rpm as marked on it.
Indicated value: 550 rpm
